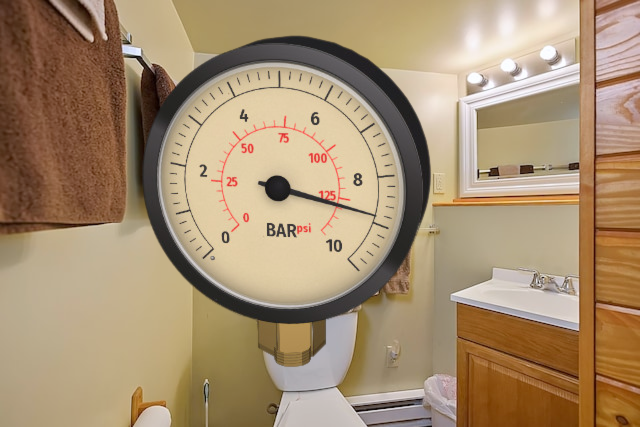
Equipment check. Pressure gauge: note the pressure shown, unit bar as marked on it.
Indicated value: 8.8 bar
